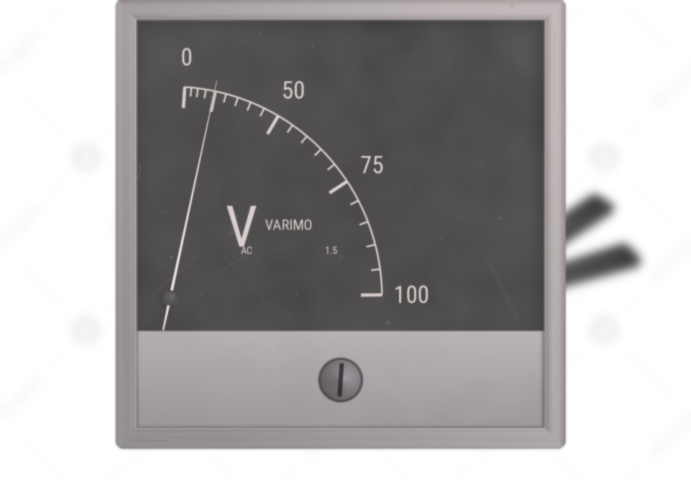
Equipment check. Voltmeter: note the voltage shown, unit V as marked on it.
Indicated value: 25 V
